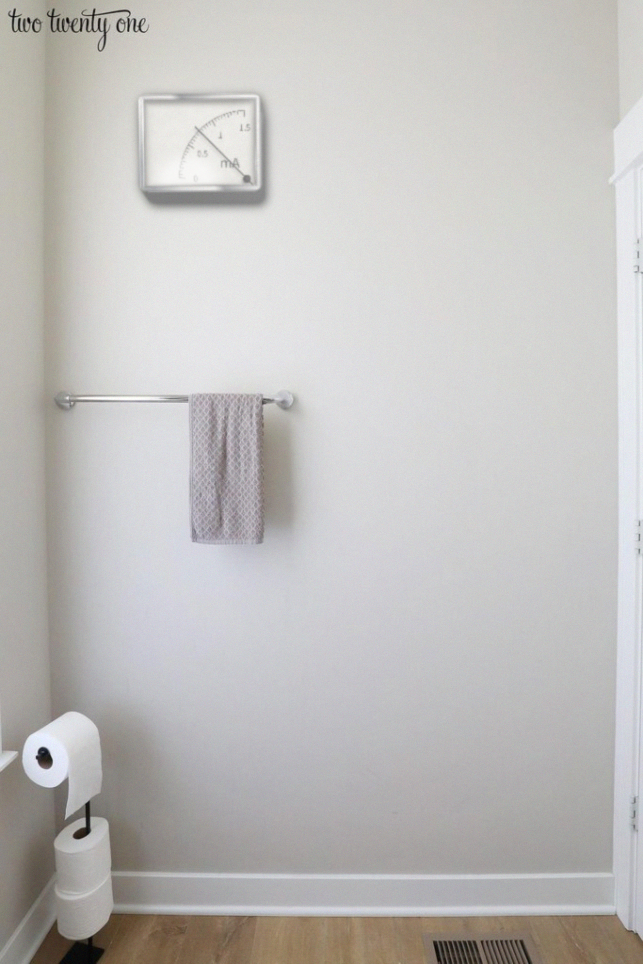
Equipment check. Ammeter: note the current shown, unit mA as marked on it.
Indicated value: 0.75 mA
